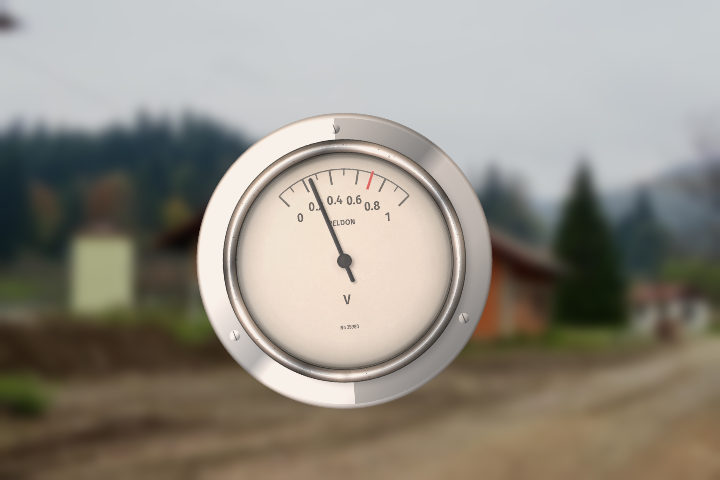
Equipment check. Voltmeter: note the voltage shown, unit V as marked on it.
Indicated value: 0.25 V
